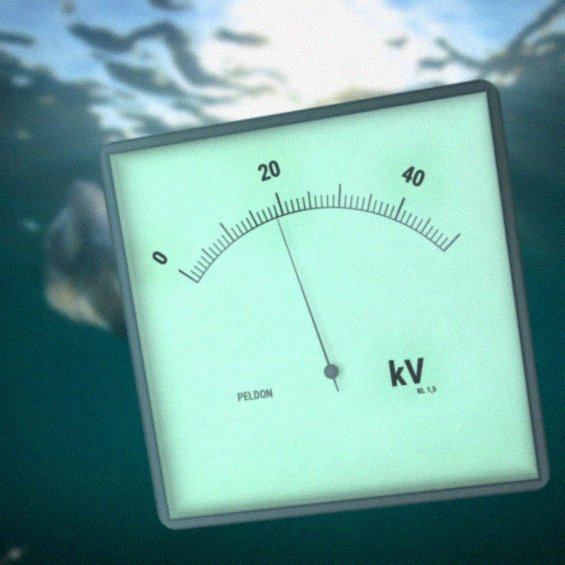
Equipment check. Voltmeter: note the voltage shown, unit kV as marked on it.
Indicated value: 19 kV
